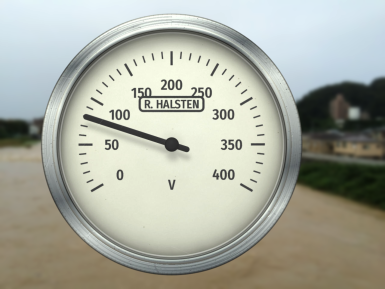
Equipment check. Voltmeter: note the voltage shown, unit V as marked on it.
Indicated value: 80 V
